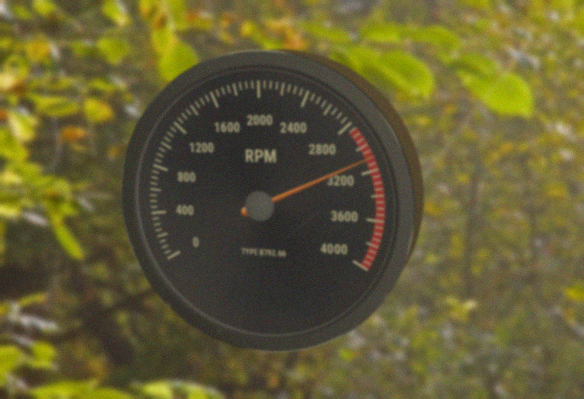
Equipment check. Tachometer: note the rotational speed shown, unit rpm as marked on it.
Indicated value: 3100 rpm
